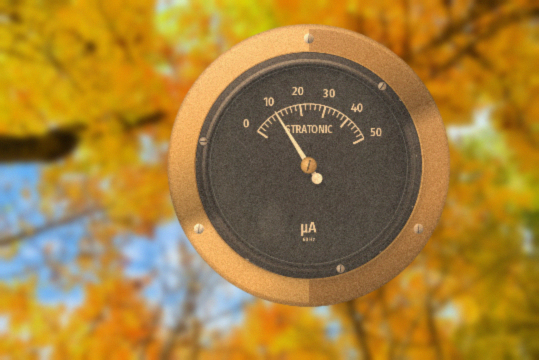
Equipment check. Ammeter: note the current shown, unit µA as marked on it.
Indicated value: 10 µA
